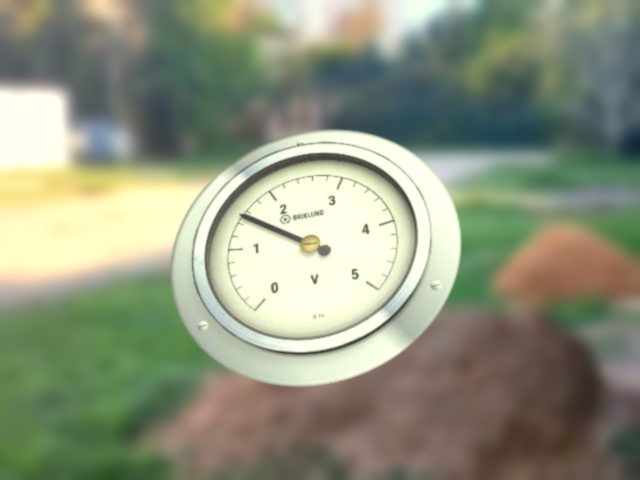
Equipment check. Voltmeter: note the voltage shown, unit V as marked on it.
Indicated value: 1.5 V
